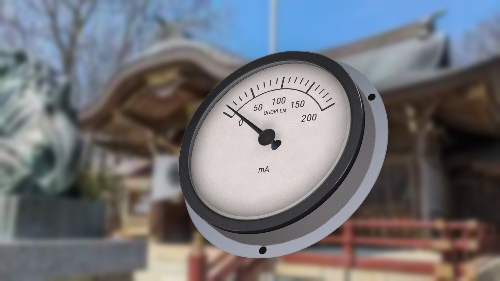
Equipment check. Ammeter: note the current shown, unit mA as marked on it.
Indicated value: 10 mA
